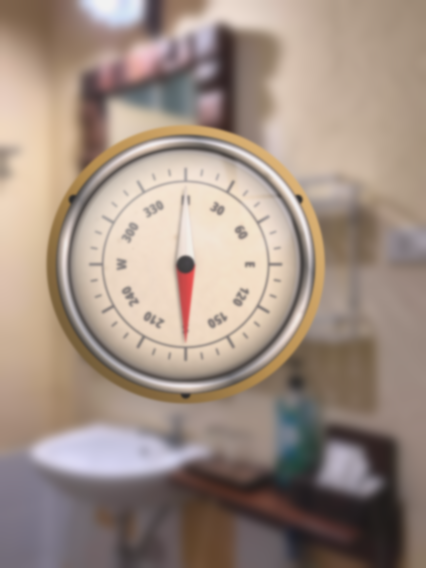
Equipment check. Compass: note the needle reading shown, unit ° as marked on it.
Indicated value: 180 °
